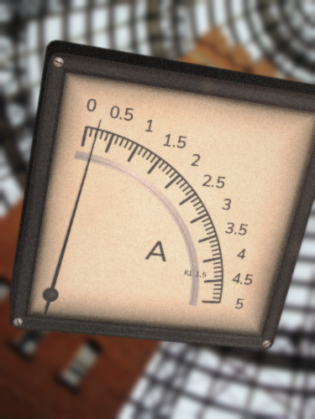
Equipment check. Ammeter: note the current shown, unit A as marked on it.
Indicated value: 0.2 A
